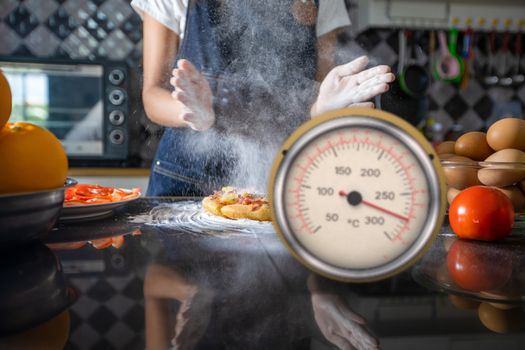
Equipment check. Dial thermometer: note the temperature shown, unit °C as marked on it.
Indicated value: 275 °C
